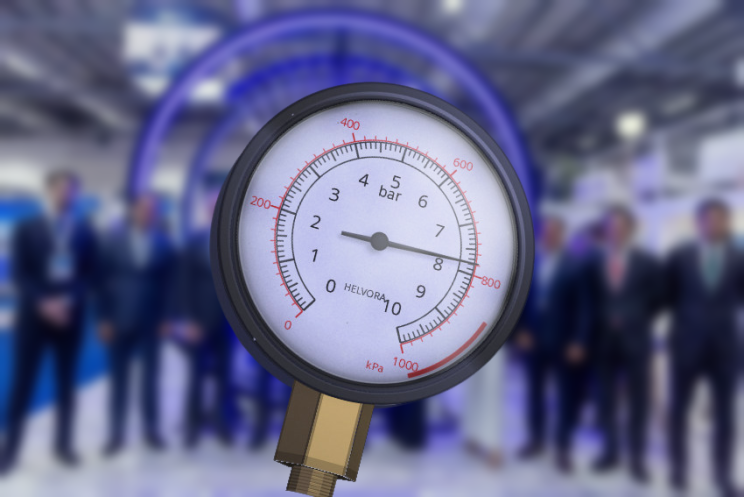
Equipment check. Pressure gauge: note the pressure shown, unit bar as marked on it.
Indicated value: 7.8 bar
